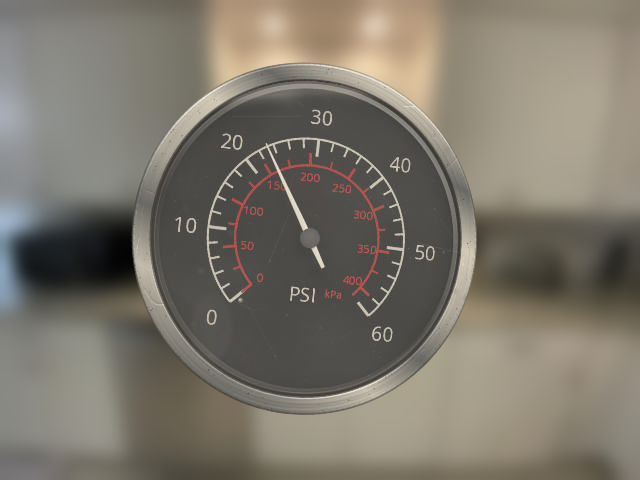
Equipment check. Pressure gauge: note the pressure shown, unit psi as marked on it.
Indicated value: 23 psi
